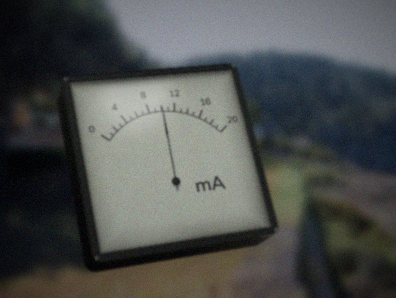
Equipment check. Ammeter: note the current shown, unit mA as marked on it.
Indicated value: 10 mA
